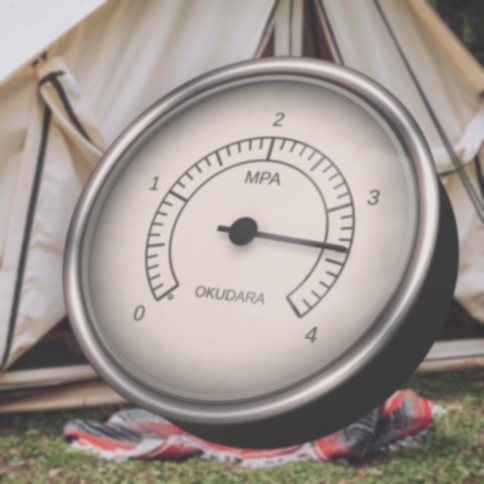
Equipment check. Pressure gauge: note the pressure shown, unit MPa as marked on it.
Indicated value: 3.4 MPa
